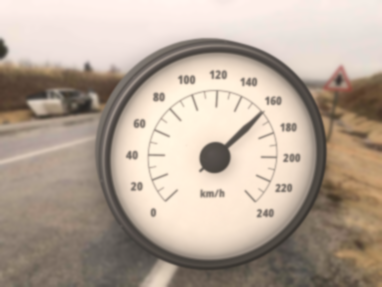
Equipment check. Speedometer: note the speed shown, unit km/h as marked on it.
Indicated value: 160 km/h
